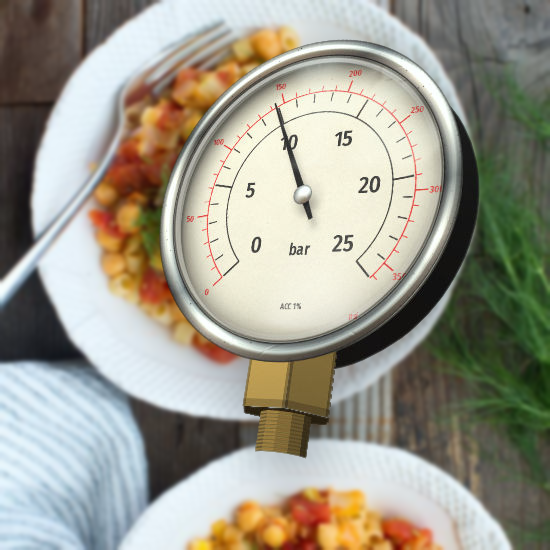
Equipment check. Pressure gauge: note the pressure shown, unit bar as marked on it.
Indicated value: 10 bar
